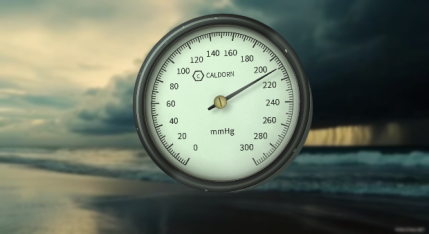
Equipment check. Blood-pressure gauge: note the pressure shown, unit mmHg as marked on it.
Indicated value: 210 mmHg
